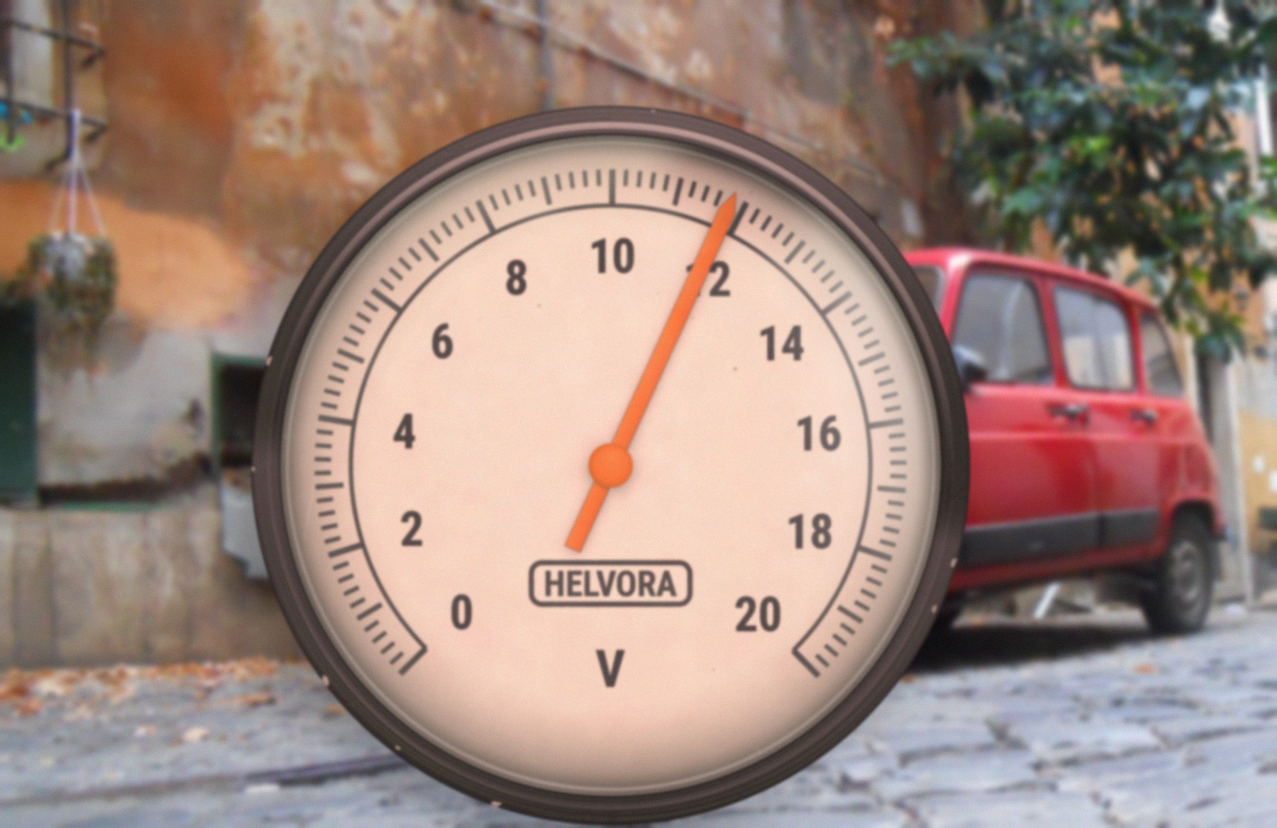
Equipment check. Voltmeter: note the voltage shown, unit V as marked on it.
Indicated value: 11.8 V
